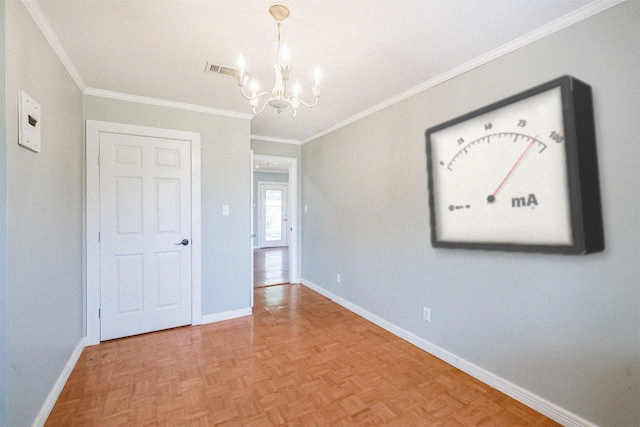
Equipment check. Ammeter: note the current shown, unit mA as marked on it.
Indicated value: 90 mA
